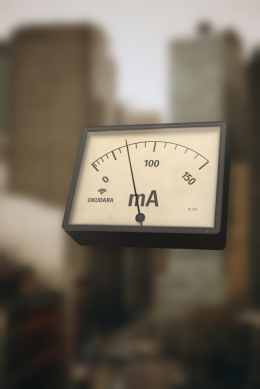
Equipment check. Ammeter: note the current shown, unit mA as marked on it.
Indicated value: 70 mA
